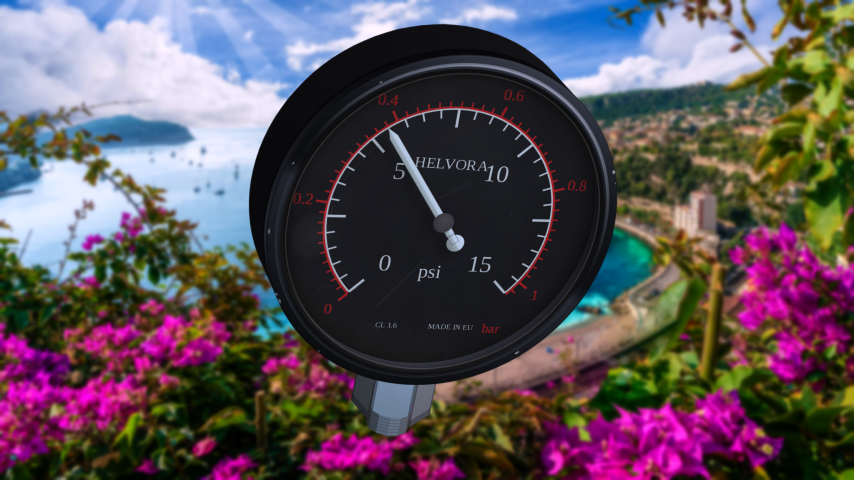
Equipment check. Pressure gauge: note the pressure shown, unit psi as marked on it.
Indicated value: 5.5 psi
